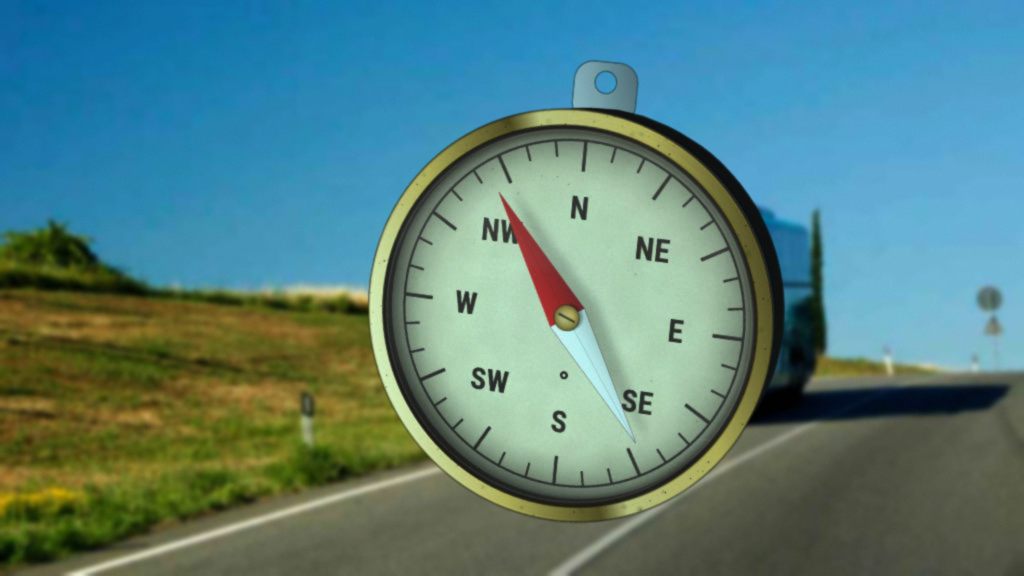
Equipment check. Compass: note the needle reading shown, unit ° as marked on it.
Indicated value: 325 °
